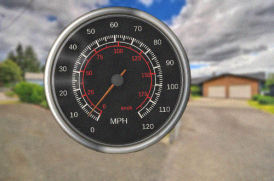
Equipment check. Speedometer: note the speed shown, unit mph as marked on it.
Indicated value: 5 mph
